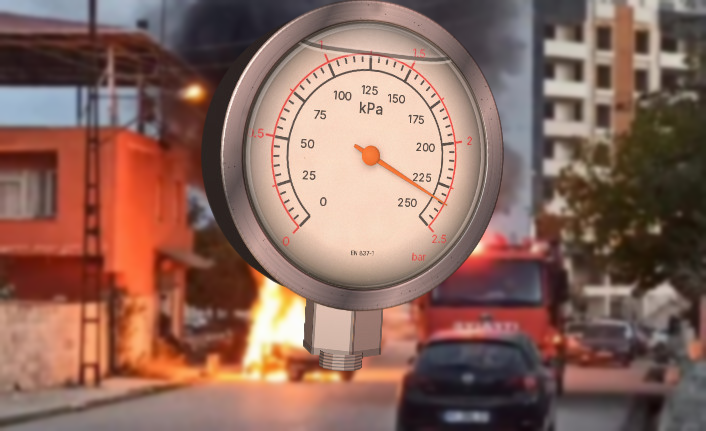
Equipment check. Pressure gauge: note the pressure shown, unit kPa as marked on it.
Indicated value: 235 kPa
